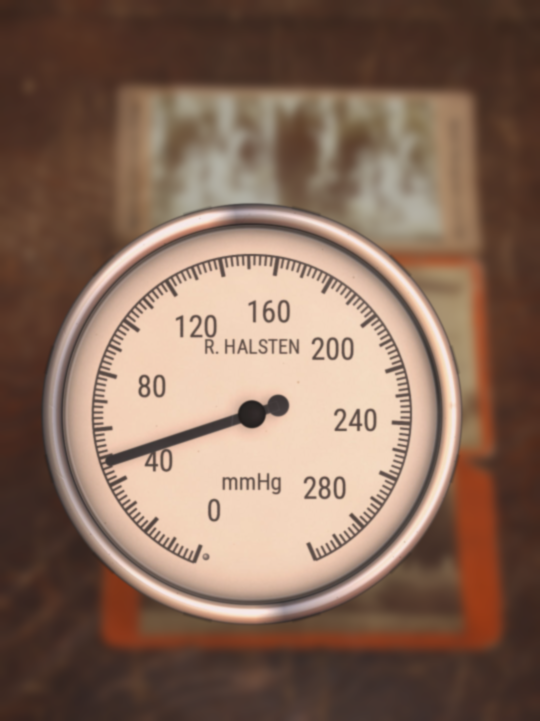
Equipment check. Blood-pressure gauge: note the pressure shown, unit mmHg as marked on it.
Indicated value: 48 mmHg
